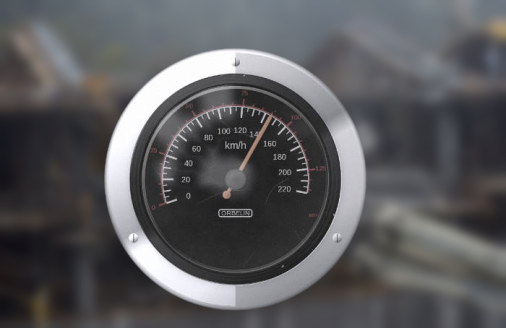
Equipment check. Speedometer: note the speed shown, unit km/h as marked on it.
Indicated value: 145 km/h
